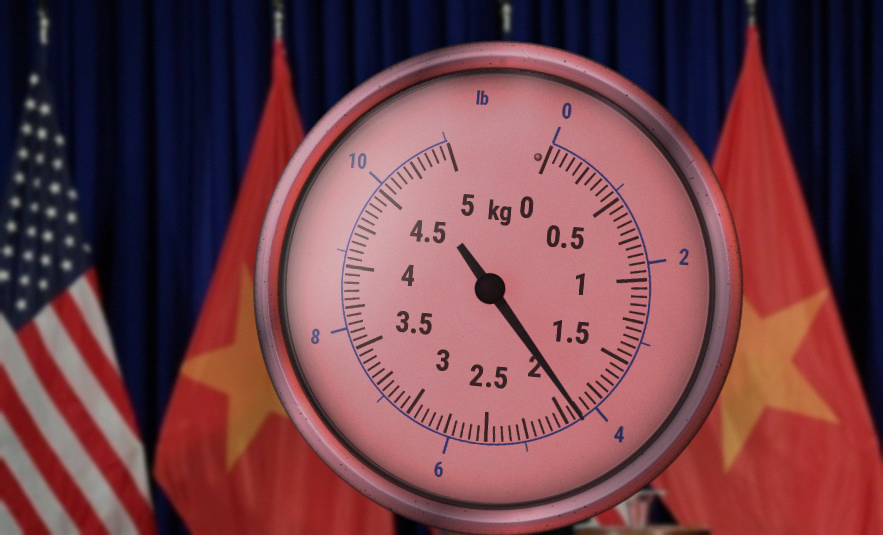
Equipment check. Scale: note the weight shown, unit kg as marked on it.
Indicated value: 1.9 kg
